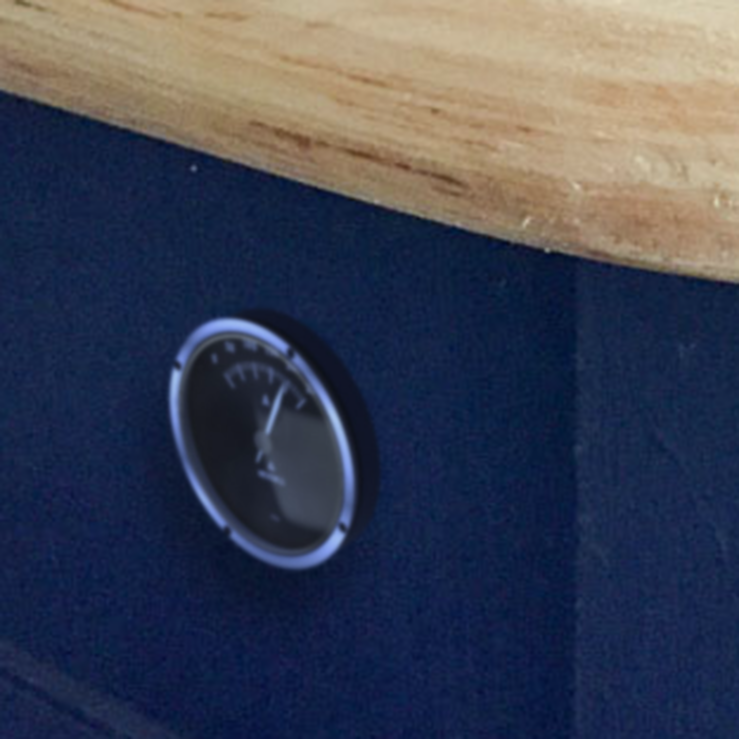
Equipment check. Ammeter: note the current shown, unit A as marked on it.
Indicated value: 200 A
